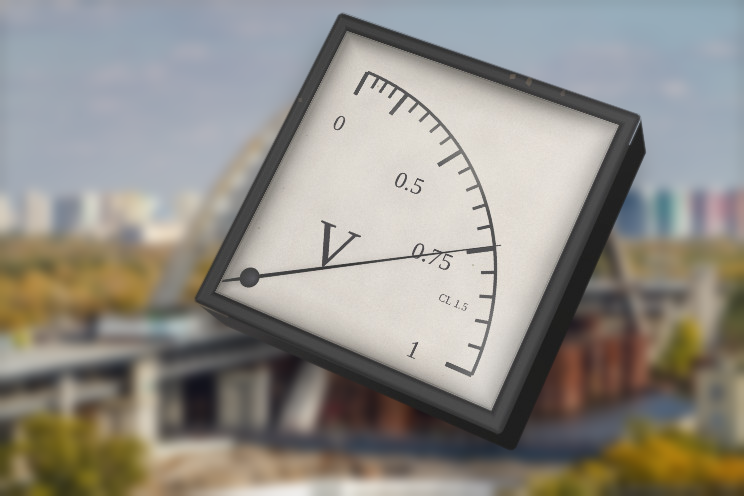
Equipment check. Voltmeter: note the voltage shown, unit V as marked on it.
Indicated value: 0.75 V
